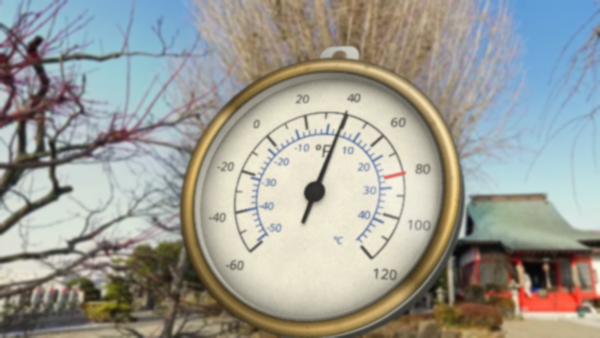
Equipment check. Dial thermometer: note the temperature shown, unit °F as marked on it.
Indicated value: 40 °F
